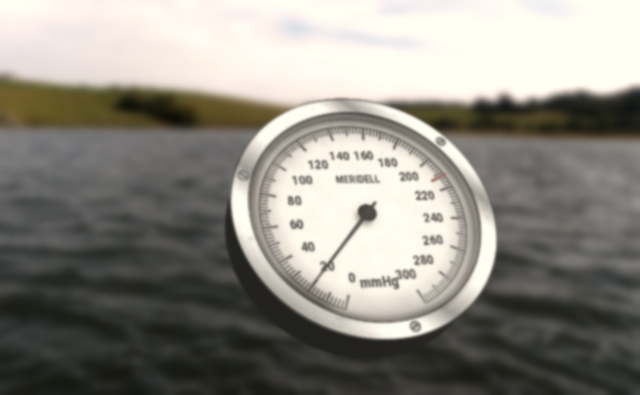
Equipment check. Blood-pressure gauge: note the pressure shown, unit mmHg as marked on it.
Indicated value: 20 mmHg
